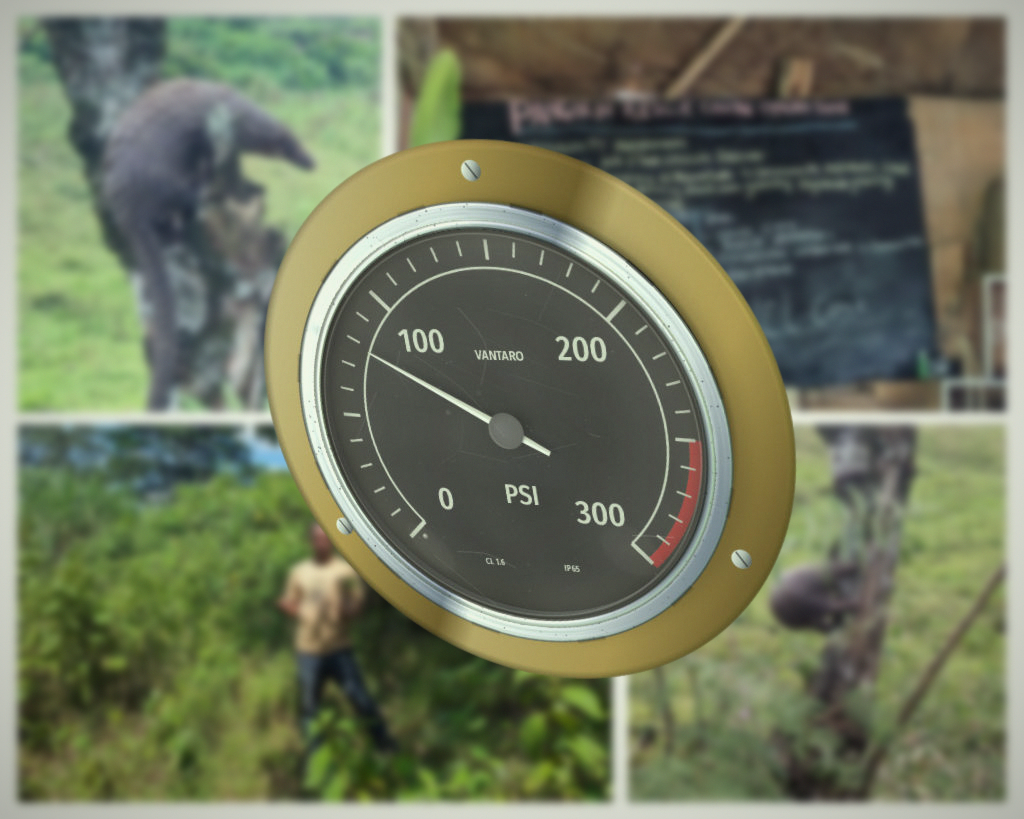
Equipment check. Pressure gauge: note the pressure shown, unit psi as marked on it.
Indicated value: 80 psi
